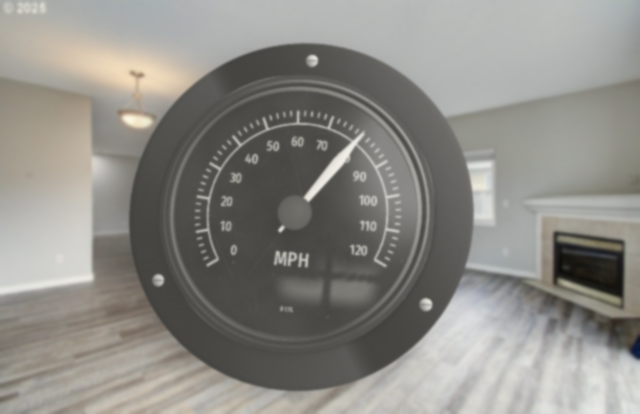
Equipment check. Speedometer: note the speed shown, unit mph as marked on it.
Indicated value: 80 mph
